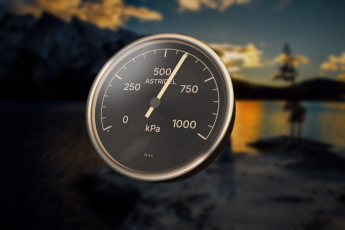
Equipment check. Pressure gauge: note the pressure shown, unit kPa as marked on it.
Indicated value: 600 kPa
